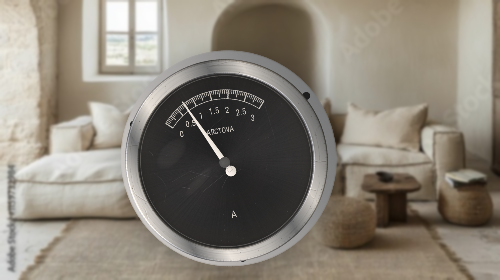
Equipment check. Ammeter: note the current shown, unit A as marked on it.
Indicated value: 0.75 A
